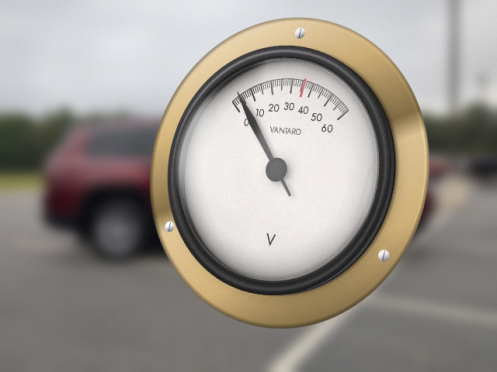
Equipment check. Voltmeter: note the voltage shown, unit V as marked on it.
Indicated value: 5 V
